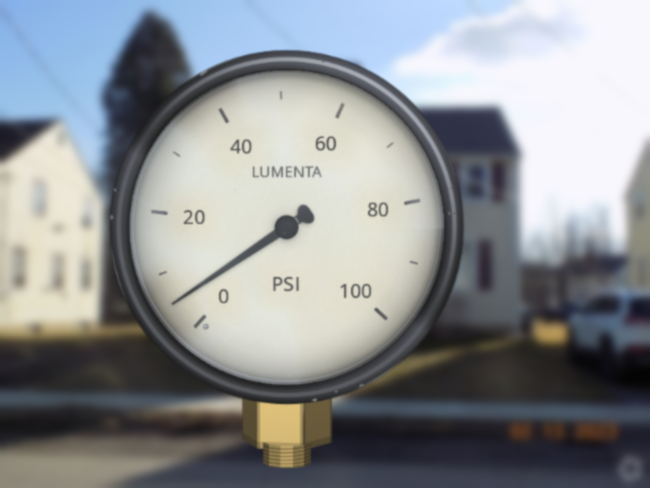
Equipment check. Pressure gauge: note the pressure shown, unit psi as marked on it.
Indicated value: 5 psi
